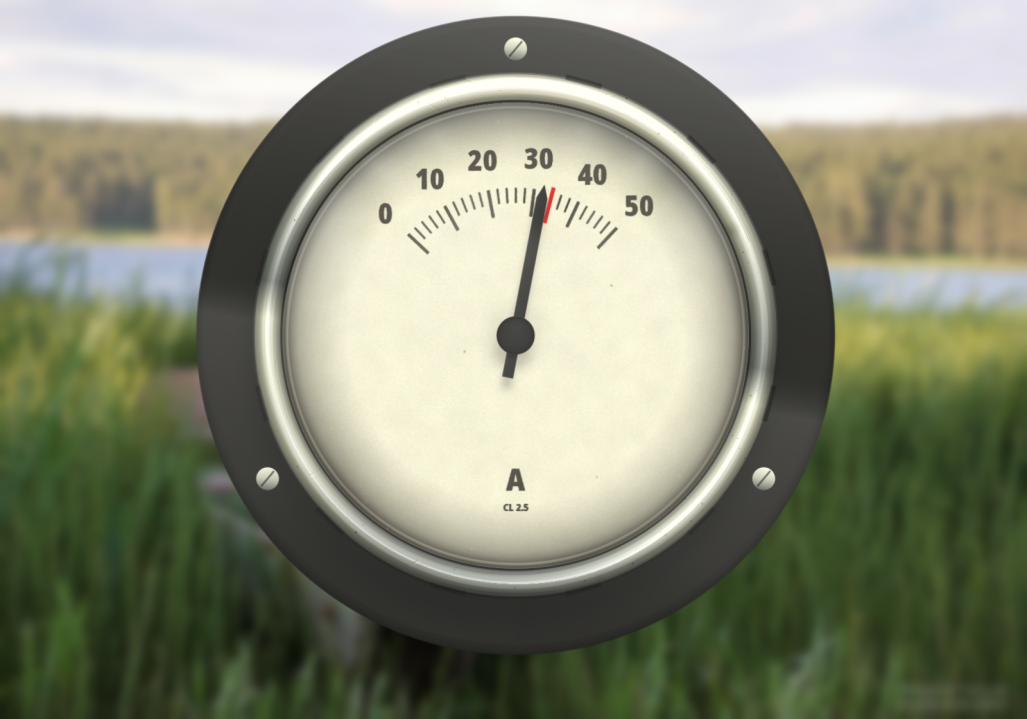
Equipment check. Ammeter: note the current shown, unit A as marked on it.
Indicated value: 32 A
